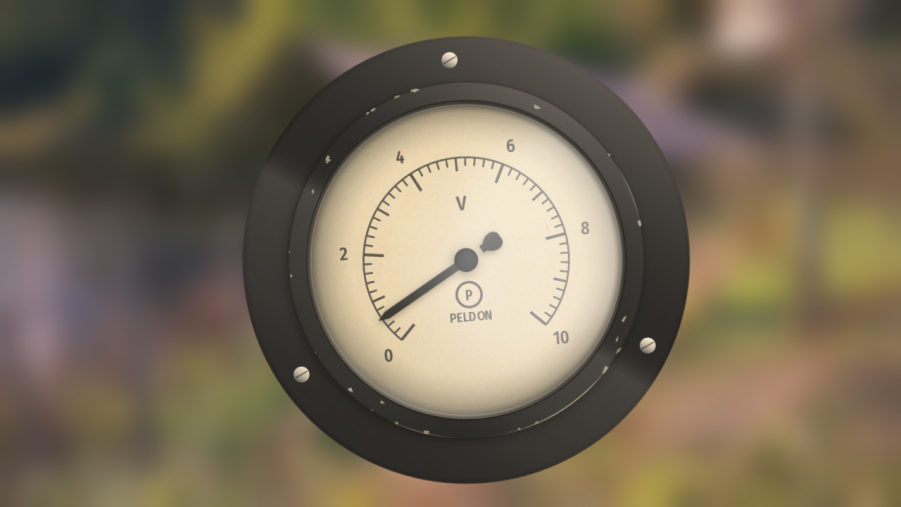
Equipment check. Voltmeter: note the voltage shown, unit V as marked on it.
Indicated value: 0.6 V
